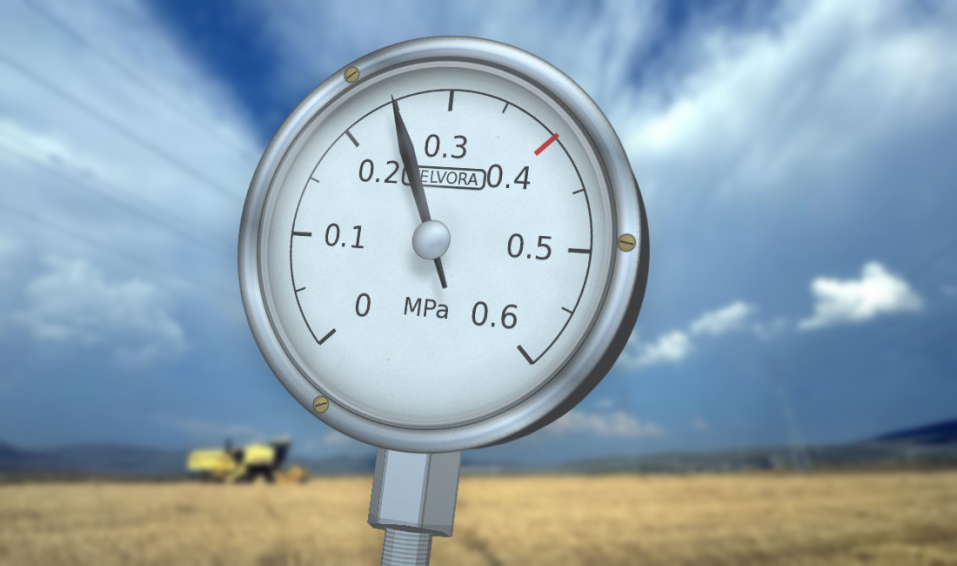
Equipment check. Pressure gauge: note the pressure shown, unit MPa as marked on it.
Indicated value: 0.25 MPa
